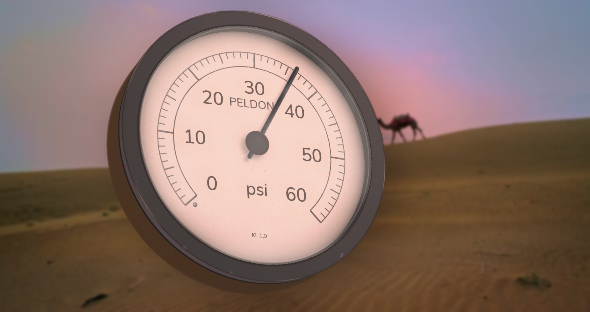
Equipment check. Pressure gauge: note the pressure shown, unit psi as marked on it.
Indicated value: 36 psi
